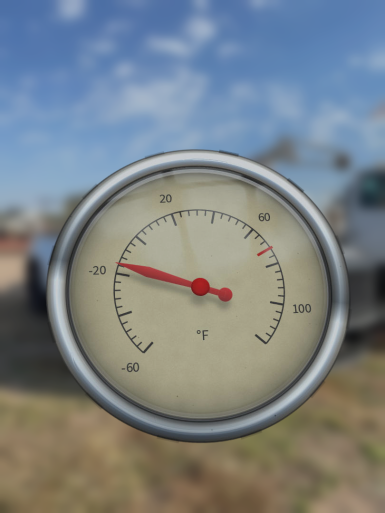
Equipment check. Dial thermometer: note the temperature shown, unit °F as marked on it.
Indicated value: -16 °F
